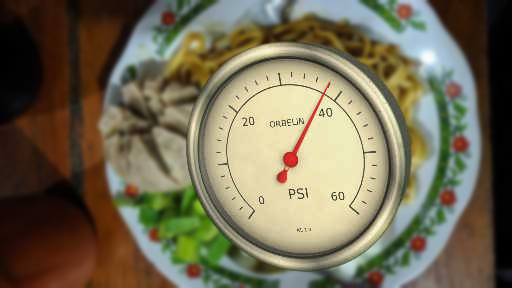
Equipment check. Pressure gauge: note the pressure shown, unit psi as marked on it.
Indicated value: 38 psi
